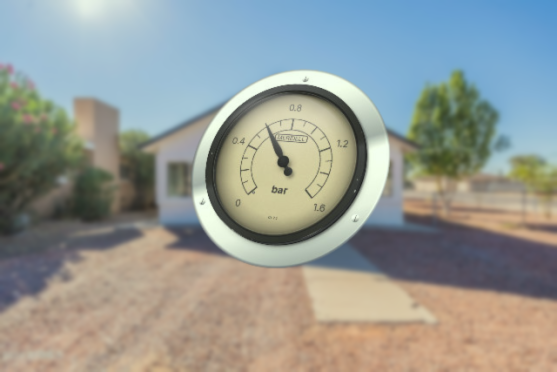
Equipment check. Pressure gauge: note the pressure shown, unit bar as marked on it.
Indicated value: 0.6 bar
